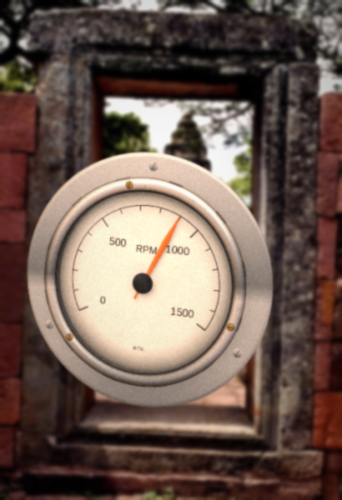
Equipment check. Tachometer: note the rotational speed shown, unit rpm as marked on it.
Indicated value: 900 rpm
